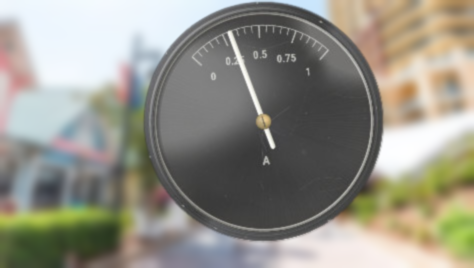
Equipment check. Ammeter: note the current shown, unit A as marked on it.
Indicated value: 0.3 A
